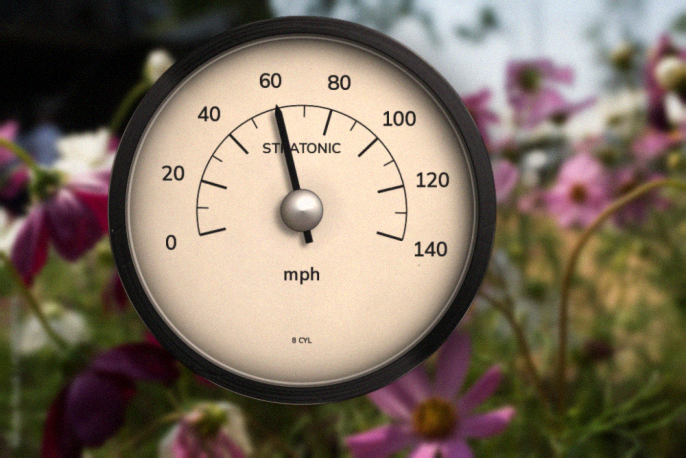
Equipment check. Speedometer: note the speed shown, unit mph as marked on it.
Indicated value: 60 mph
